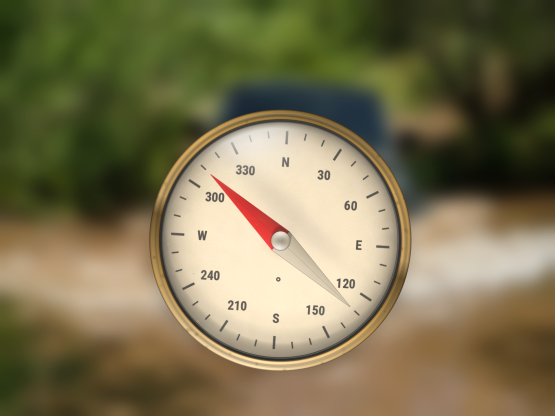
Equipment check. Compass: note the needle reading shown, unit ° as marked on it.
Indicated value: 310 °
